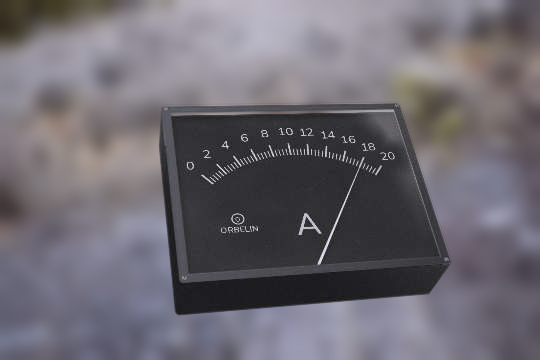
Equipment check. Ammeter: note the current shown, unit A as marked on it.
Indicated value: 18 A
